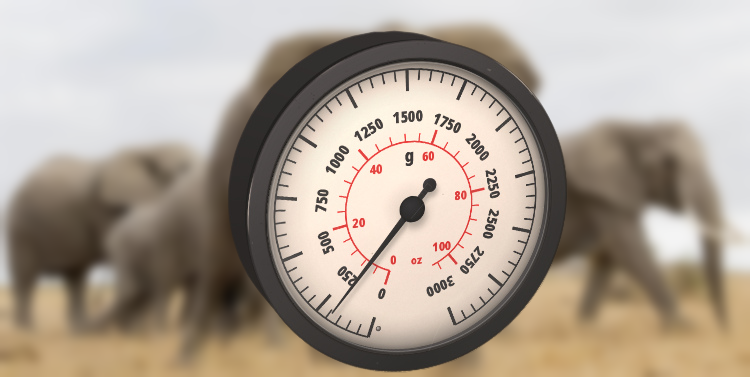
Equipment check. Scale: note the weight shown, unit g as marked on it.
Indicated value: 200 g
